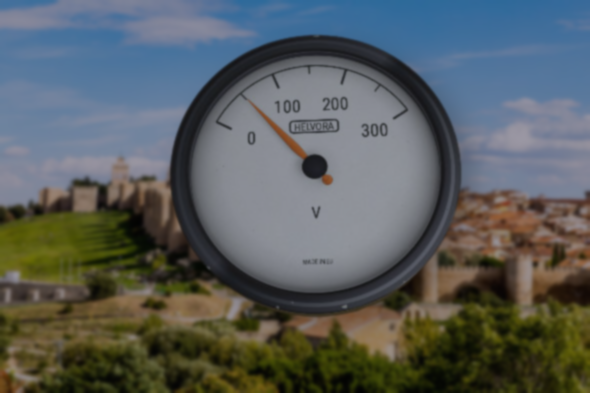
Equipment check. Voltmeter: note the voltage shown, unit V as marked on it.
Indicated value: 50 V
